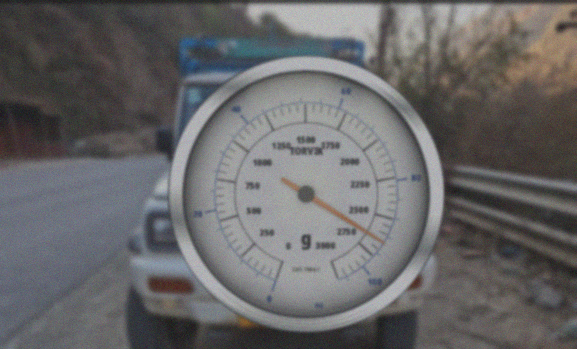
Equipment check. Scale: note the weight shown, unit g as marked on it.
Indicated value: 2650 g
